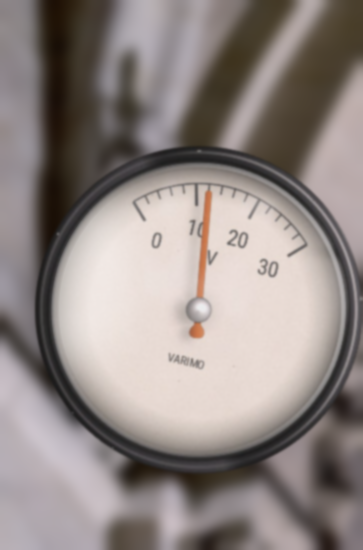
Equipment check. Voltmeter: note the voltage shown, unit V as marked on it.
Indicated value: 12 V
